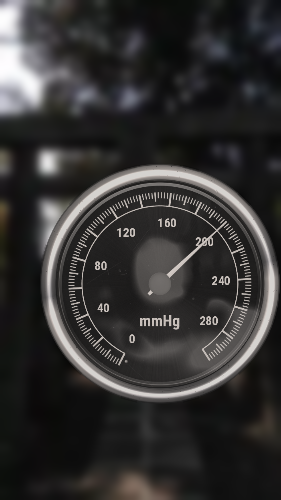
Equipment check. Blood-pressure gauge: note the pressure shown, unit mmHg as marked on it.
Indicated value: 200 mmHg
